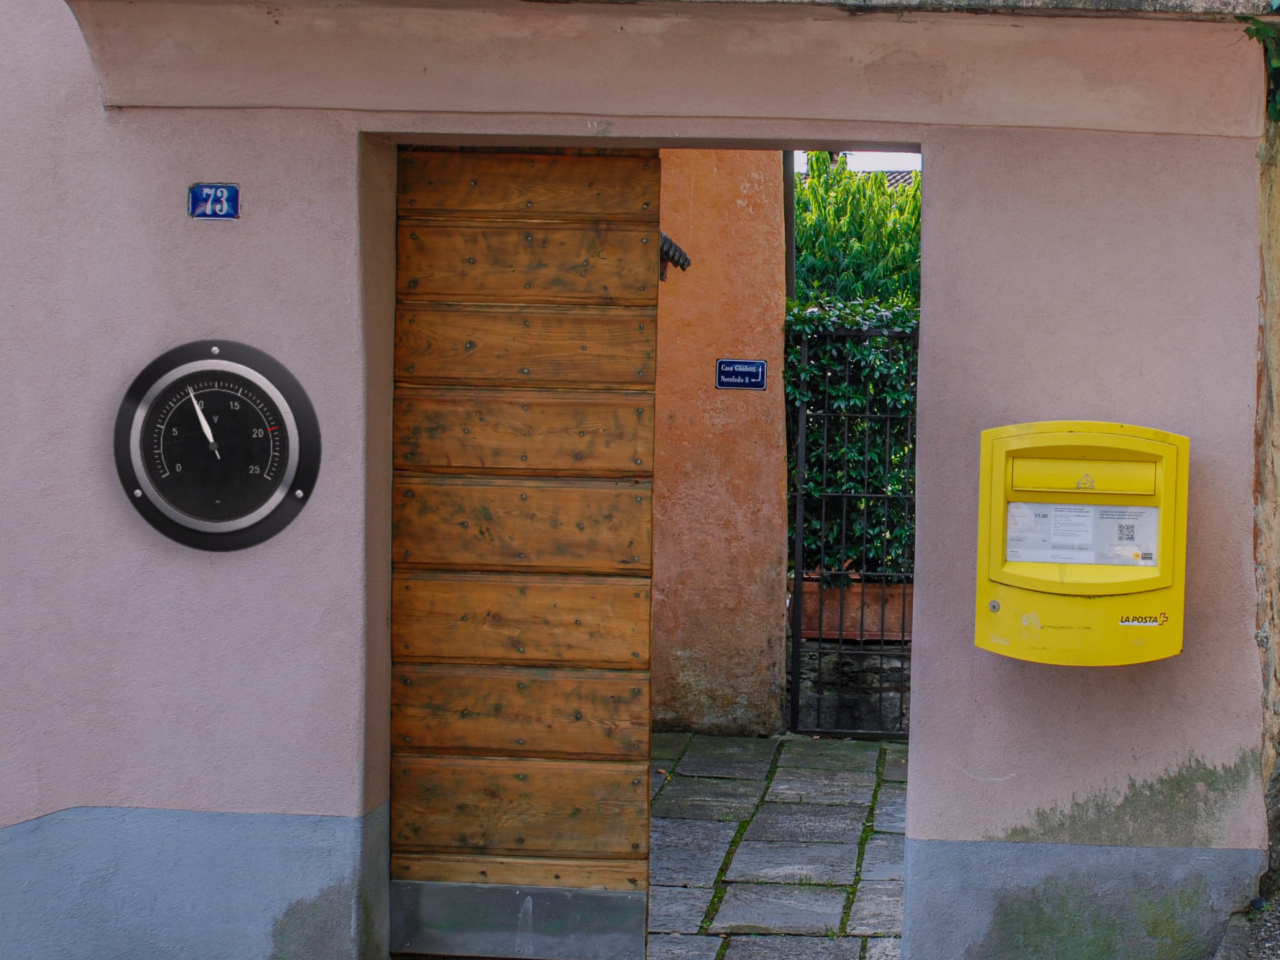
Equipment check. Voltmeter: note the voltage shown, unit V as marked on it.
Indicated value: 10 V
